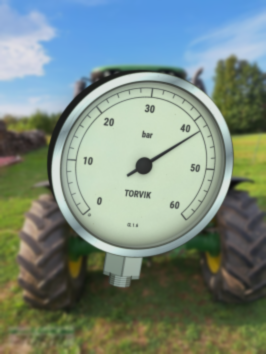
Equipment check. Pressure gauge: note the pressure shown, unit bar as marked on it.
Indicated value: 42 bar
